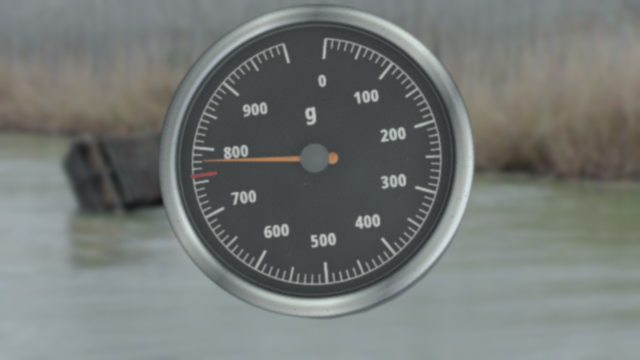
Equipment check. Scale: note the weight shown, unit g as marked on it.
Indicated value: 780 g
